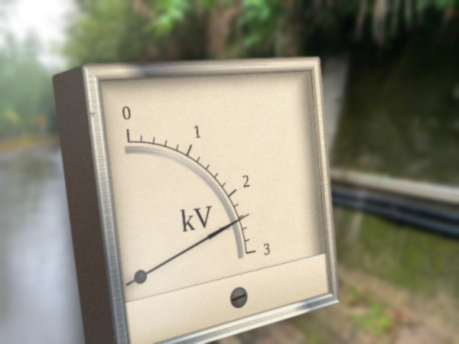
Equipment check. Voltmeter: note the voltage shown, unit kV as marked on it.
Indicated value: 2.4 kV
